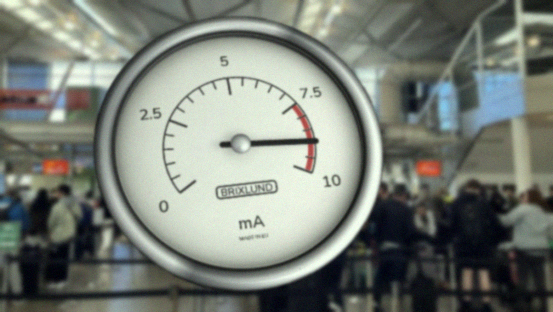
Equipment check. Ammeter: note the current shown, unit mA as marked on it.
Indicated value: 9 mA
